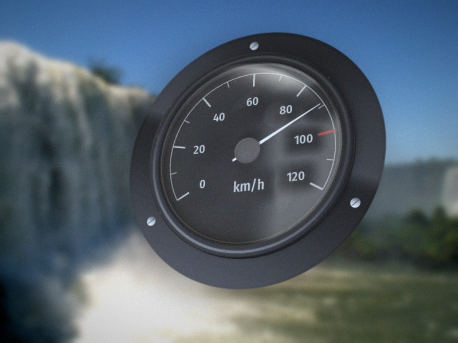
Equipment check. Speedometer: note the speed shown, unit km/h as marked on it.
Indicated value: 90 km/h
